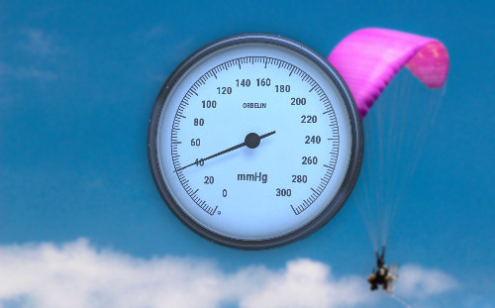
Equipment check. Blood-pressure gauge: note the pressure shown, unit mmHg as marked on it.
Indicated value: 40 mmHg
